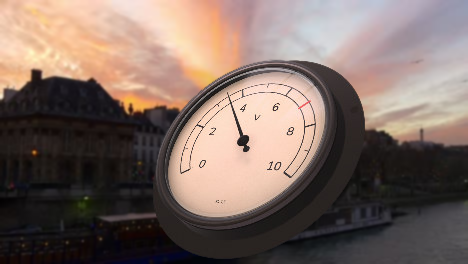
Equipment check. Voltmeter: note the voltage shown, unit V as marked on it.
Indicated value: 3.5 V
